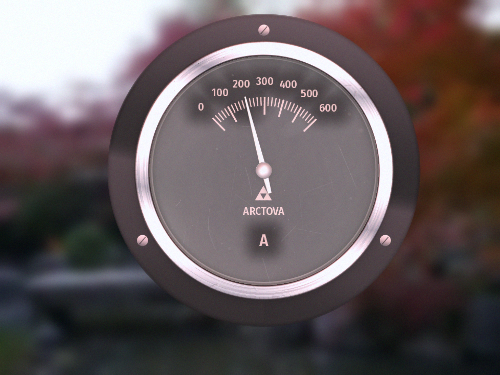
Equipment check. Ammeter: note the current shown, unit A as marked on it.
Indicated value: 200 A
